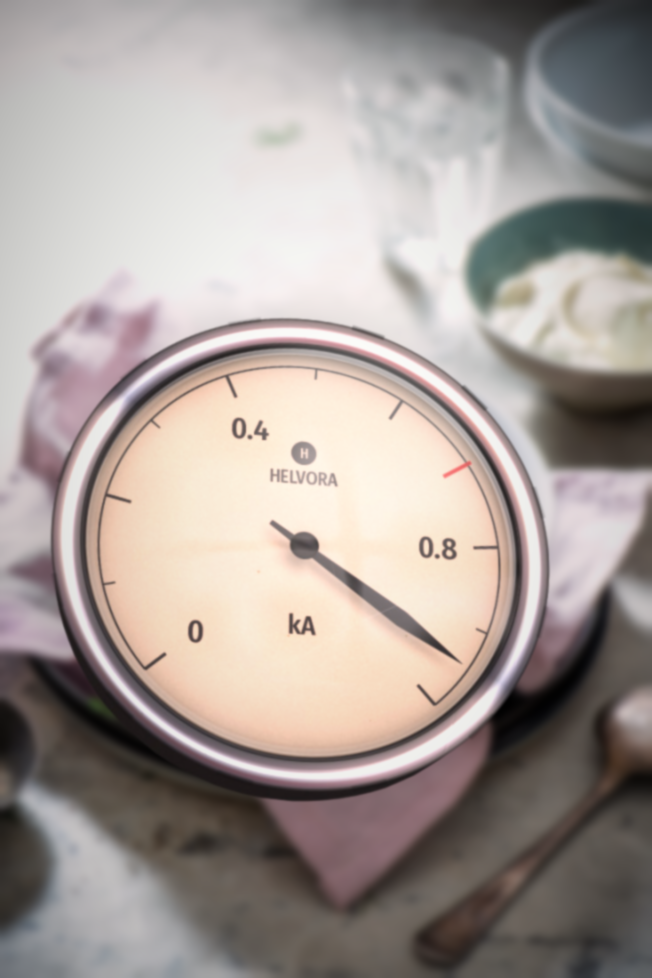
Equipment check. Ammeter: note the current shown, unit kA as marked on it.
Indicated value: 0.95 kA
